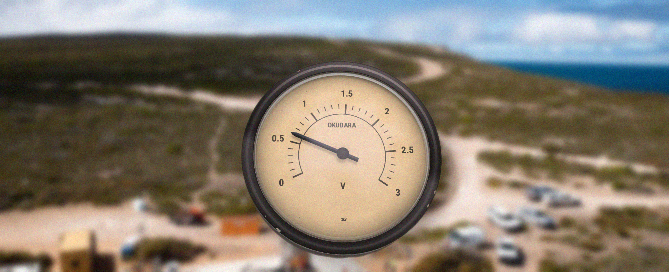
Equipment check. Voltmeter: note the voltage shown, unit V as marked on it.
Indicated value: 0.6 V
